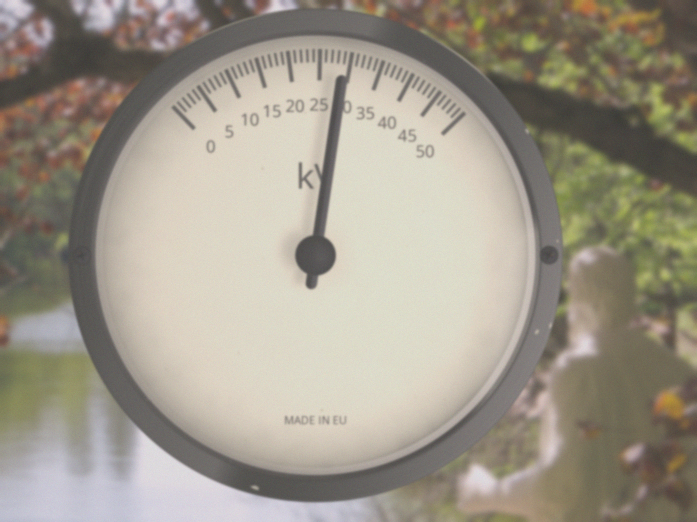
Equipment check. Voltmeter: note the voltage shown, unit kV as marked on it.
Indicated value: 29 kV
